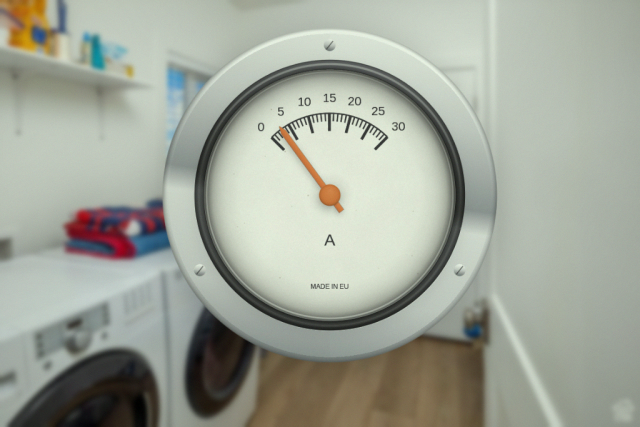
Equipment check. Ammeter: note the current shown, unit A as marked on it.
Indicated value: 3 A
